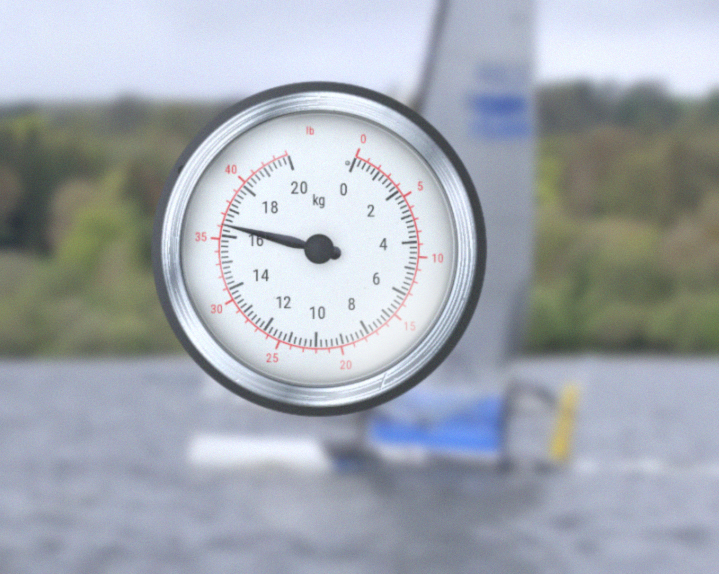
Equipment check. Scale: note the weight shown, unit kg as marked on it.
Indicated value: 16.4 kg
